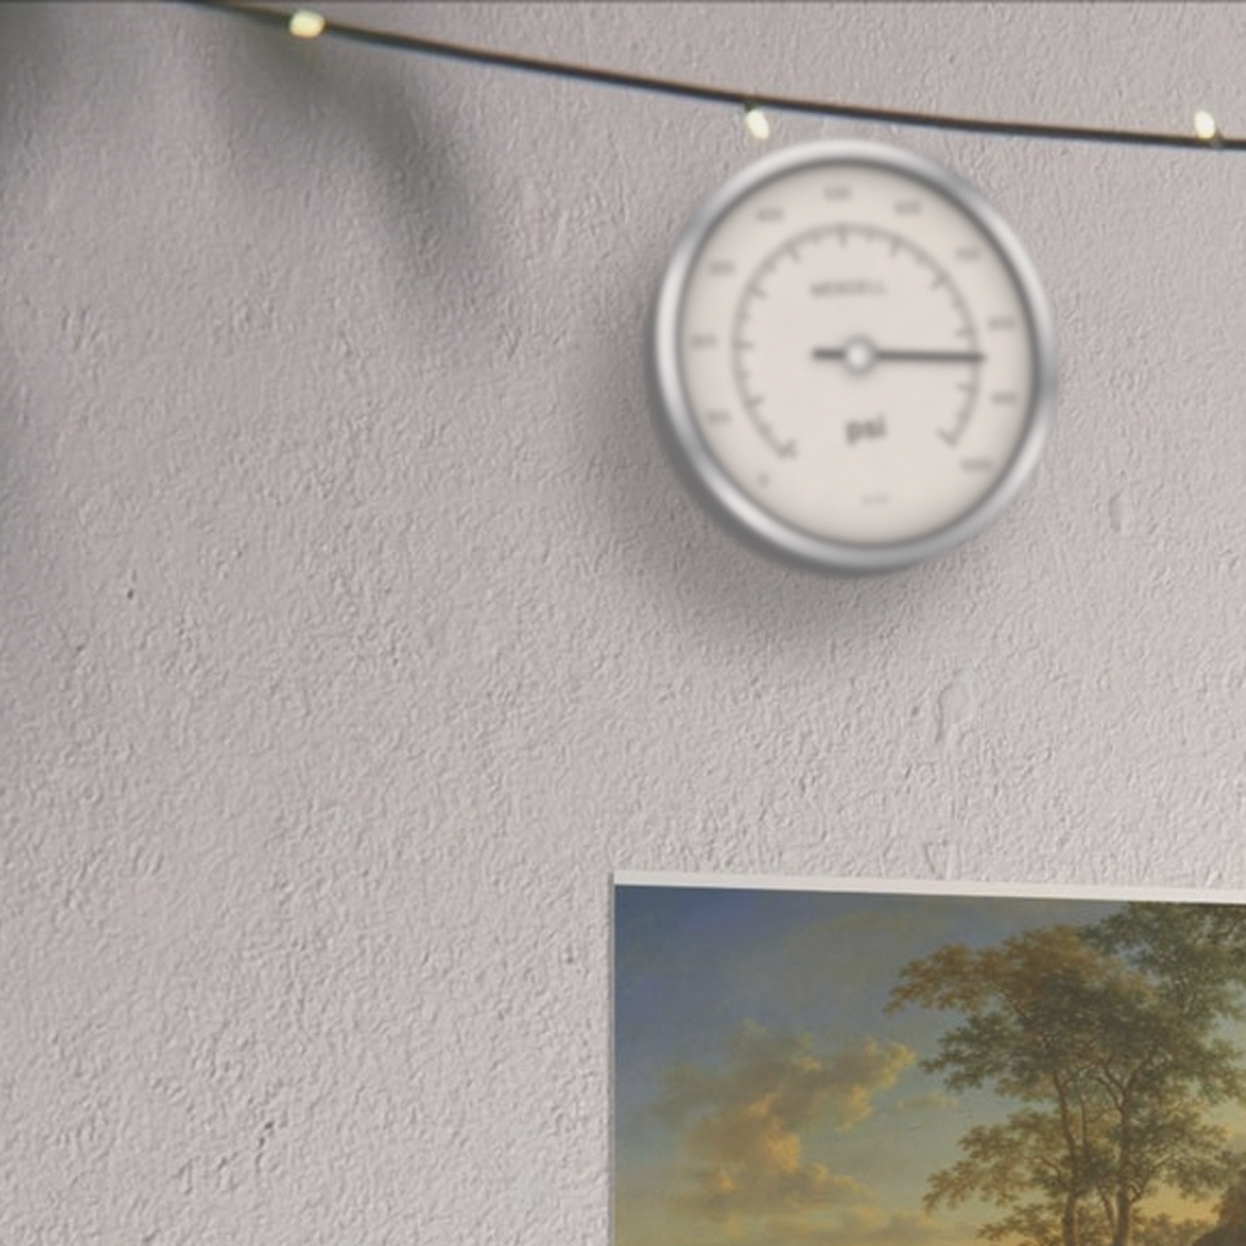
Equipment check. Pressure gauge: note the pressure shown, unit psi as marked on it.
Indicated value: 850 psi
